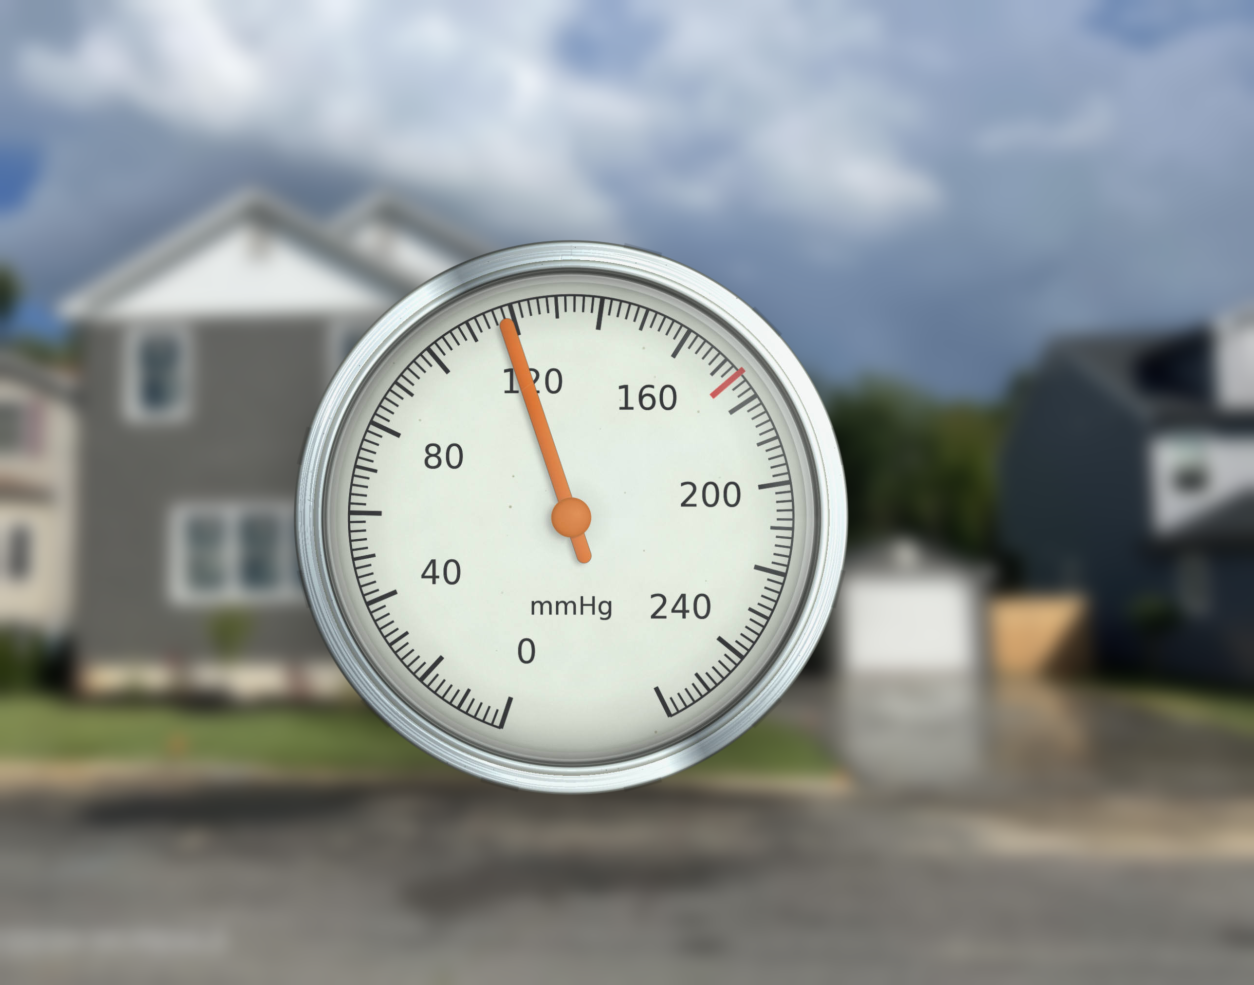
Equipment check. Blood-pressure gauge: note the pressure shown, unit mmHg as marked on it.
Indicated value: 118 mmHg
